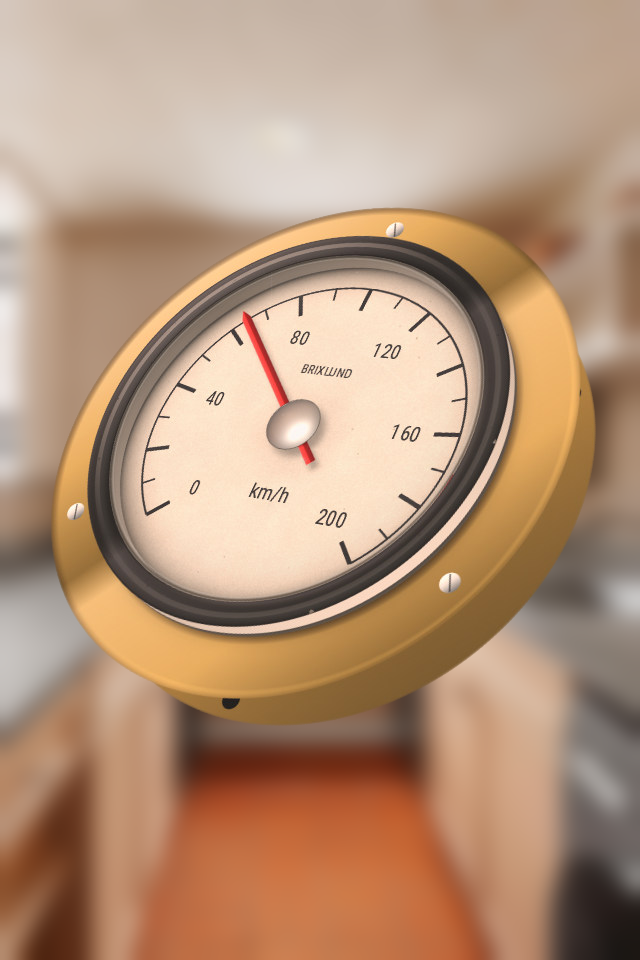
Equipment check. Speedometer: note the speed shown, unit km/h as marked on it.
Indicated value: 65 km/h
